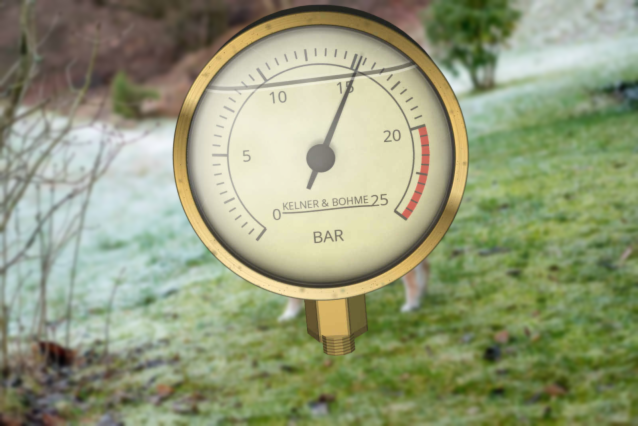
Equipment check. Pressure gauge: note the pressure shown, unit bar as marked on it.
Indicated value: 15.25 bar
